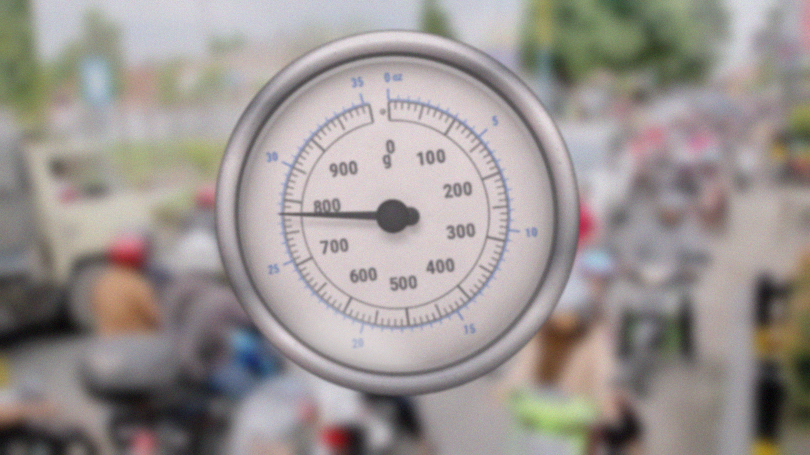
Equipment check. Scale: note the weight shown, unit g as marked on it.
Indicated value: 780 g
